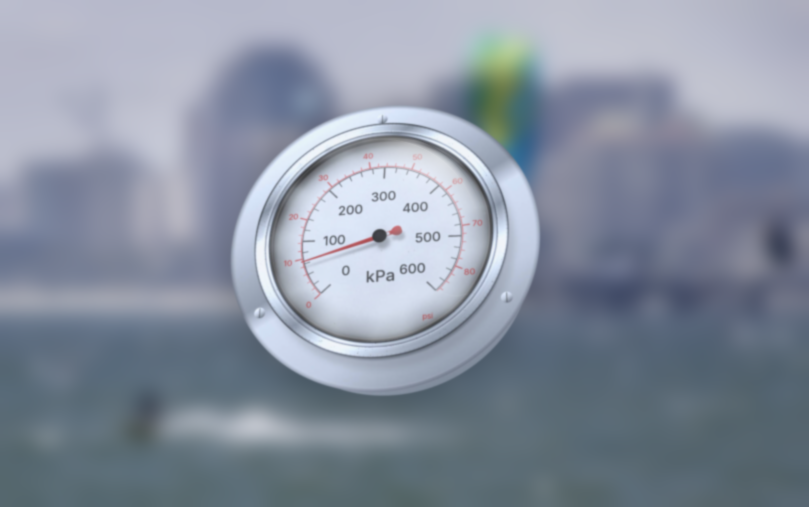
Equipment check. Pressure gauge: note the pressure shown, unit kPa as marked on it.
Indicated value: 60 kPa
